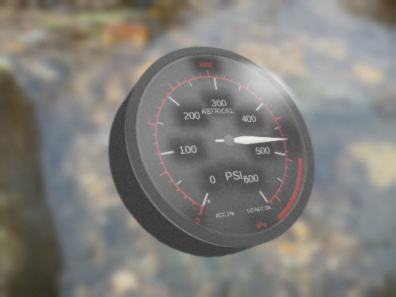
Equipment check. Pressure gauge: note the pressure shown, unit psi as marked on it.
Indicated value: 475 psi
